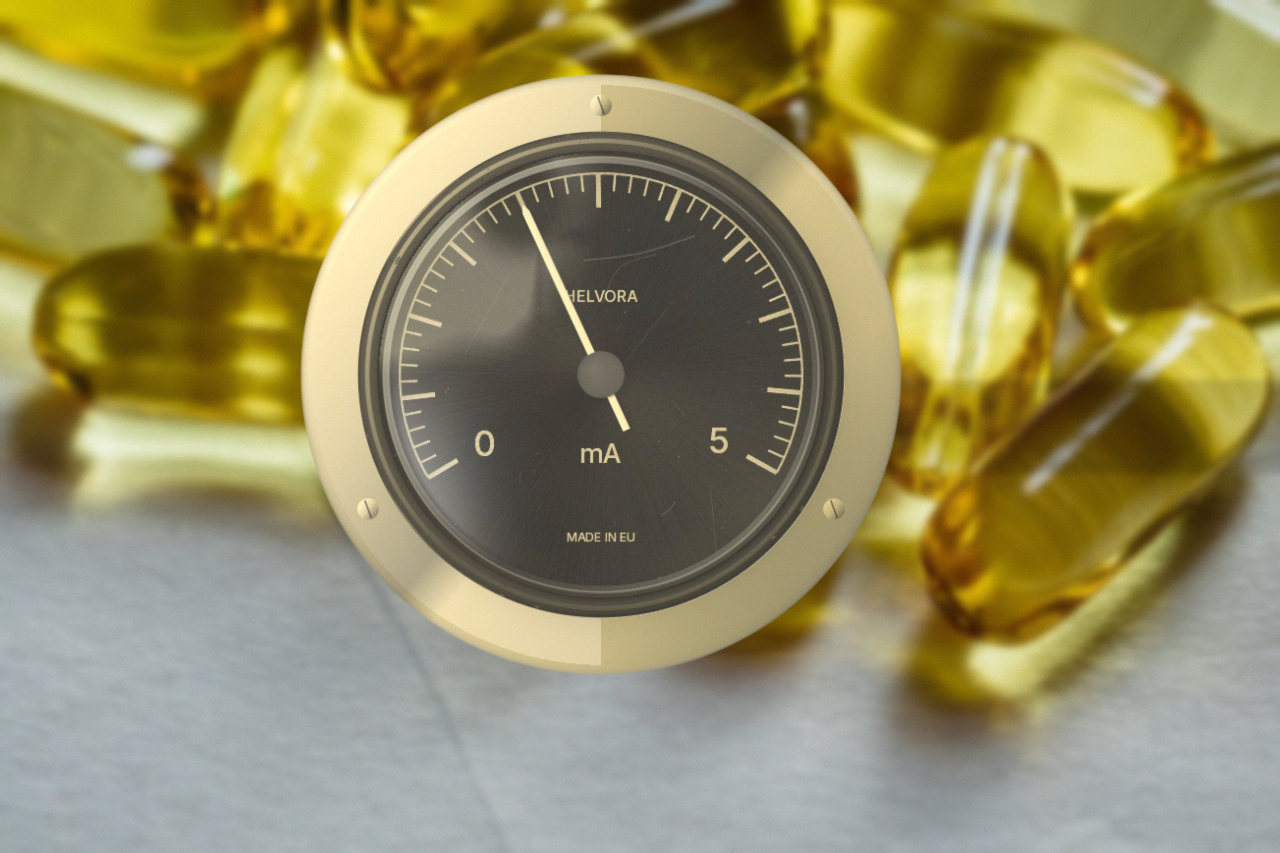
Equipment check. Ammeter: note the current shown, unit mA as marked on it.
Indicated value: 2 mA
